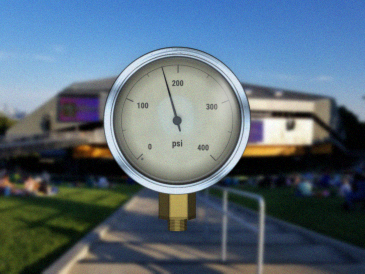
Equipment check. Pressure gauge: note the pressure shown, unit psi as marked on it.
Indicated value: 175 psi
